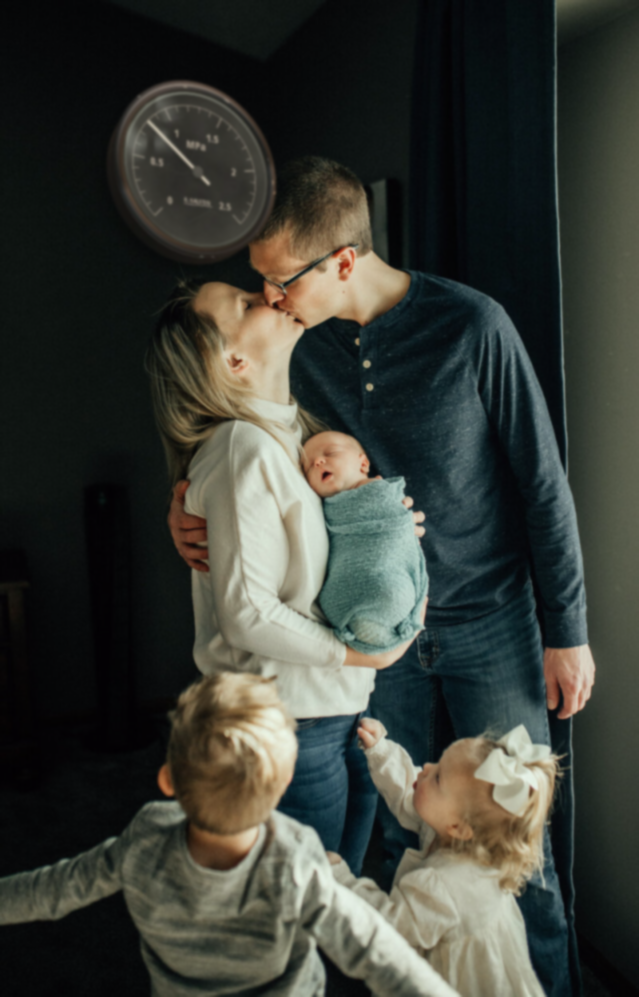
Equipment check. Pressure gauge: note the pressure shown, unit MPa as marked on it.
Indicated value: 0.8 MPa
